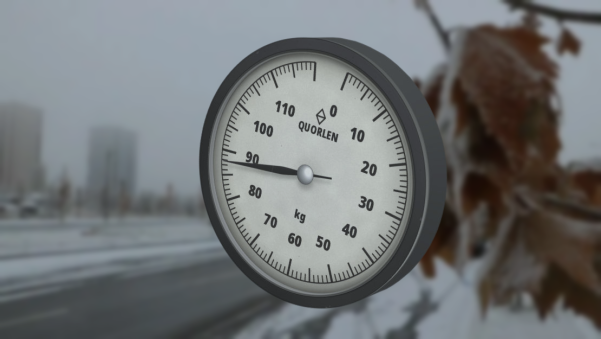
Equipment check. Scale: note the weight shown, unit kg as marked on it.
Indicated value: 88 kg
